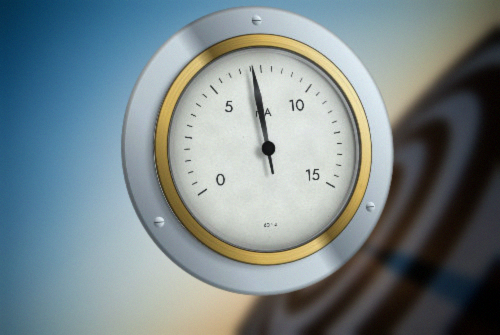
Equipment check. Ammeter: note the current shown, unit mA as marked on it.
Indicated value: 7 mA
